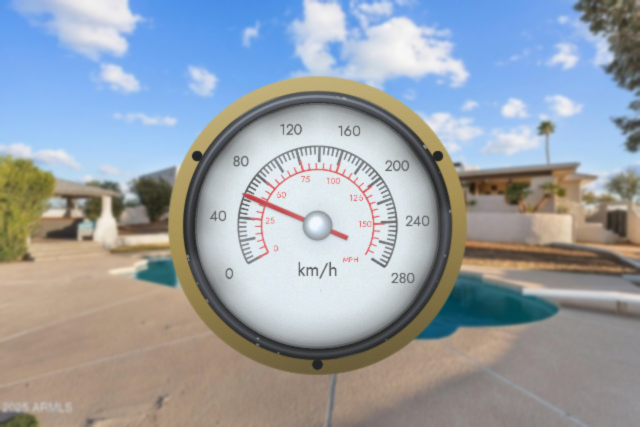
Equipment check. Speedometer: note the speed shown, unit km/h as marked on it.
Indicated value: 60 km/h
